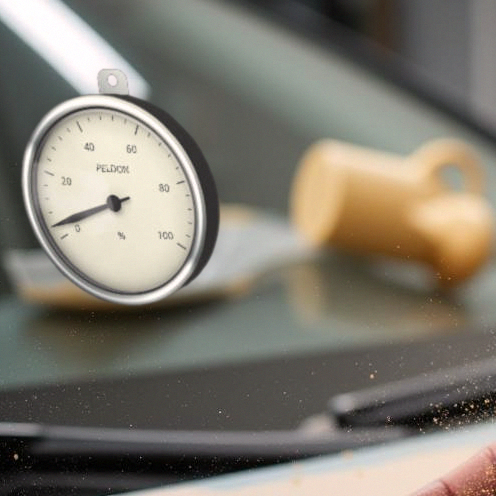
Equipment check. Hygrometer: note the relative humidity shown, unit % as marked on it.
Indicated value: 4 %
